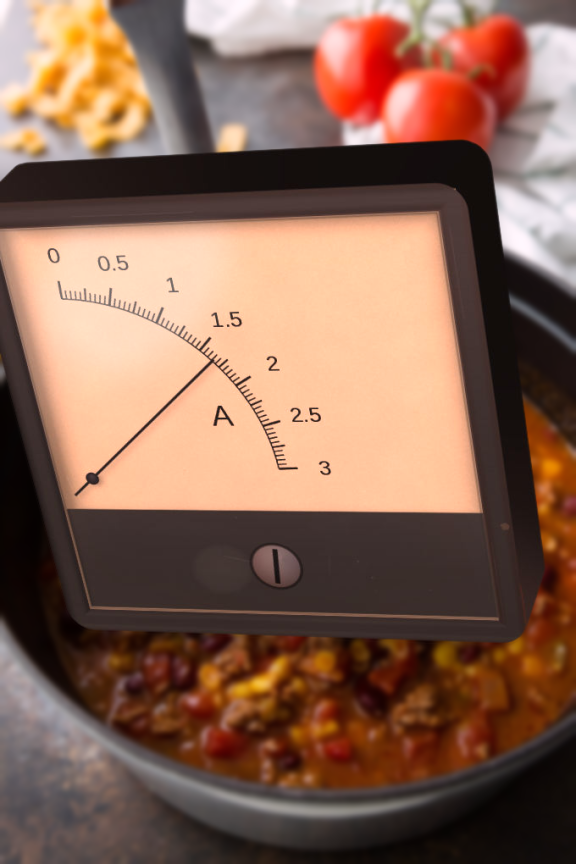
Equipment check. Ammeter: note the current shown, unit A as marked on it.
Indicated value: 1.65 A
